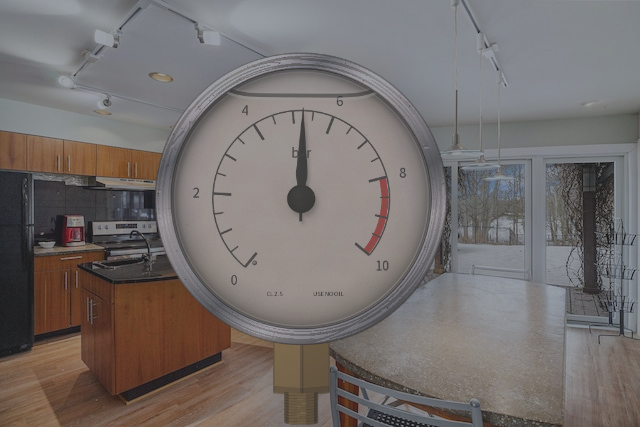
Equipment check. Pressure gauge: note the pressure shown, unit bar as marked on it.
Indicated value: 5.25 bar
